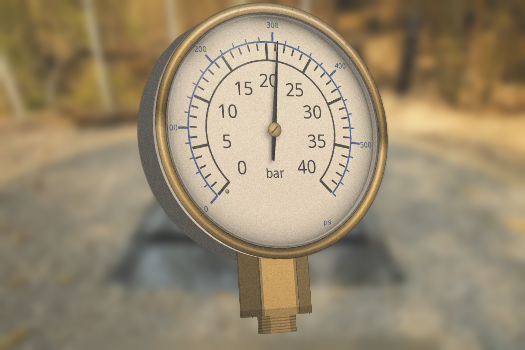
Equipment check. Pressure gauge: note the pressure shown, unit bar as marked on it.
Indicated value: 21 bar
